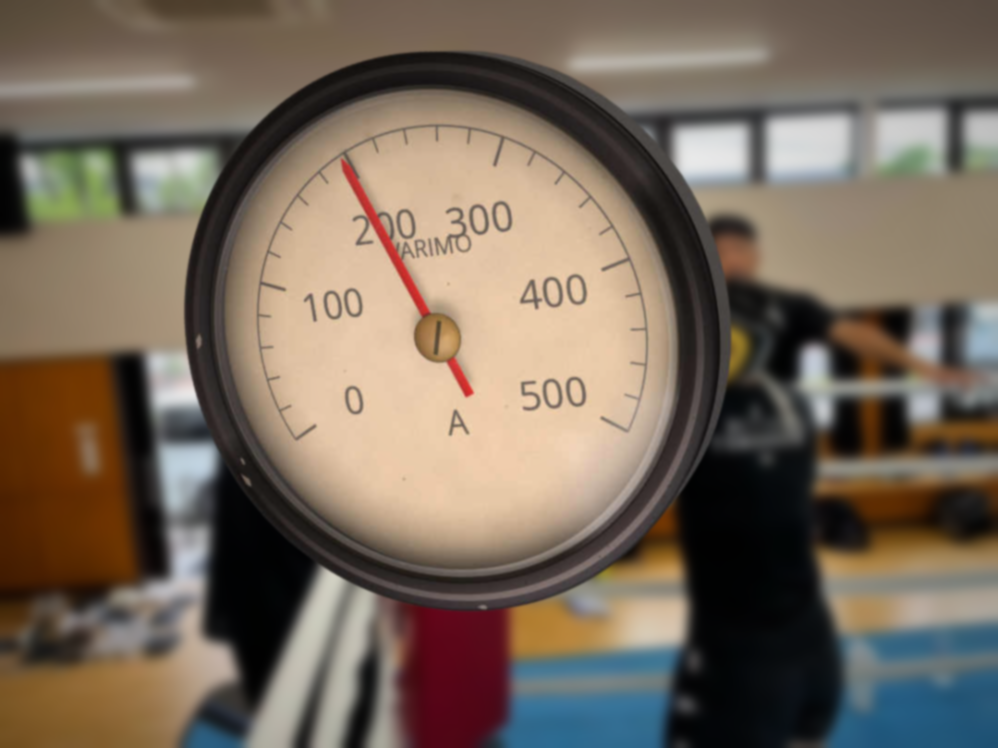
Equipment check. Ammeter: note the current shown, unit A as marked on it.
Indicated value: 200 A
